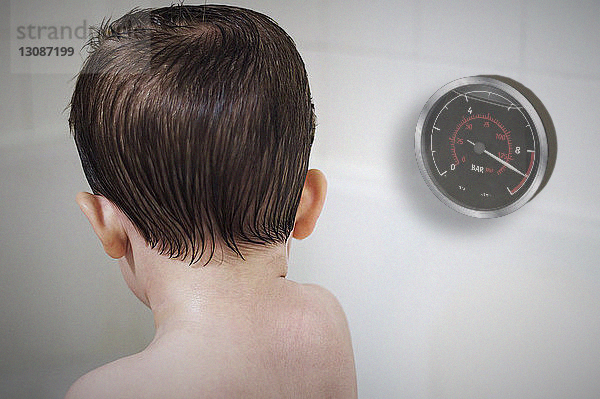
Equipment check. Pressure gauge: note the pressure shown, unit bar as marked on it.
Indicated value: 9 bar
